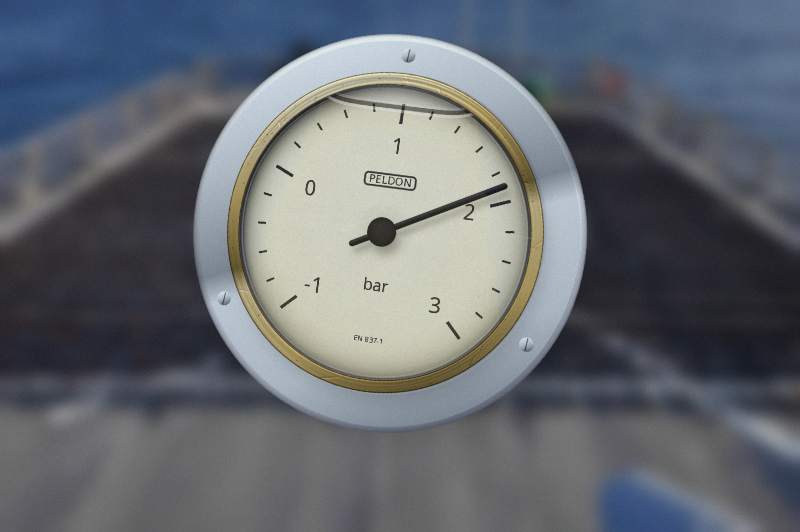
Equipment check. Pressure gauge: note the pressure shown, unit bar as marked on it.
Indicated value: 1.9 bar
